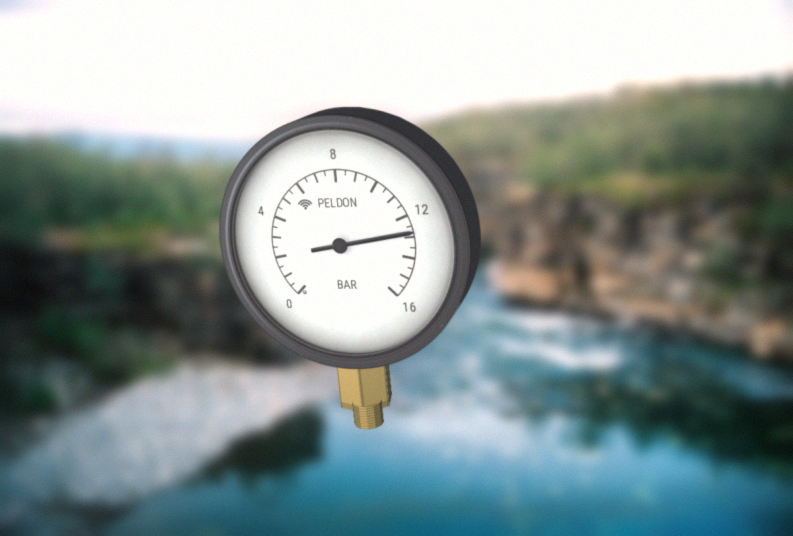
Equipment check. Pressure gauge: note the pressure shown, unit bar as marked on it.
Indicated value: 12.75 bar
